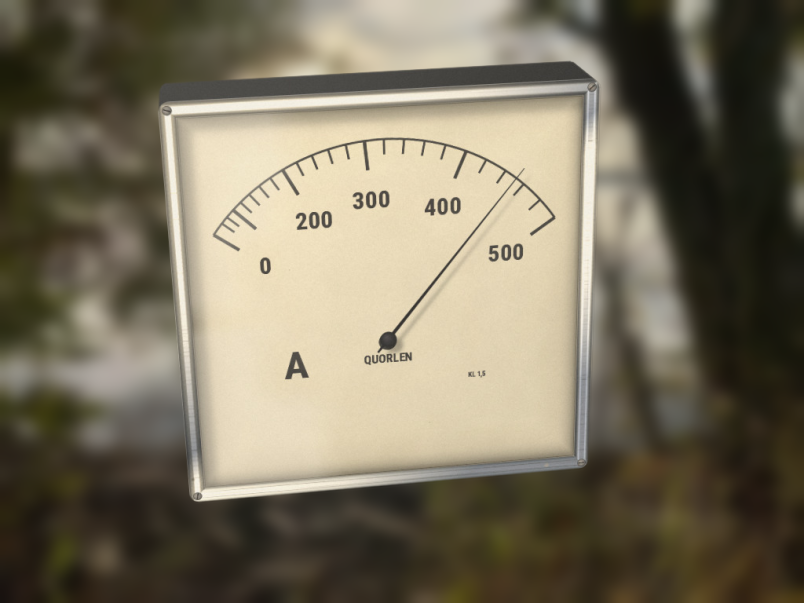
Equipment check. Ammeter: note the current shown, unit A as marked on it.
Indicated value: 450 A
